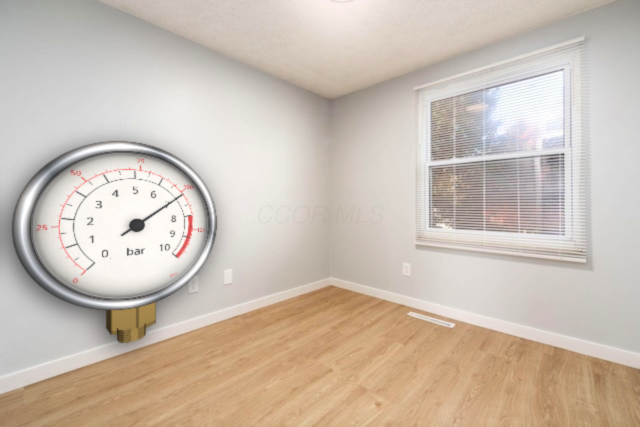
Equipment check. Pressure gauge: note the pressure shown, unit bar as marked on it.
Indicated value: 7 bar
